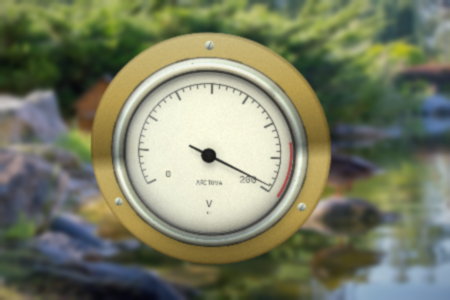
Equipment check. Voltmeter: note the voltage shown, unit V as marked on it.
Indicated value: 195 V
